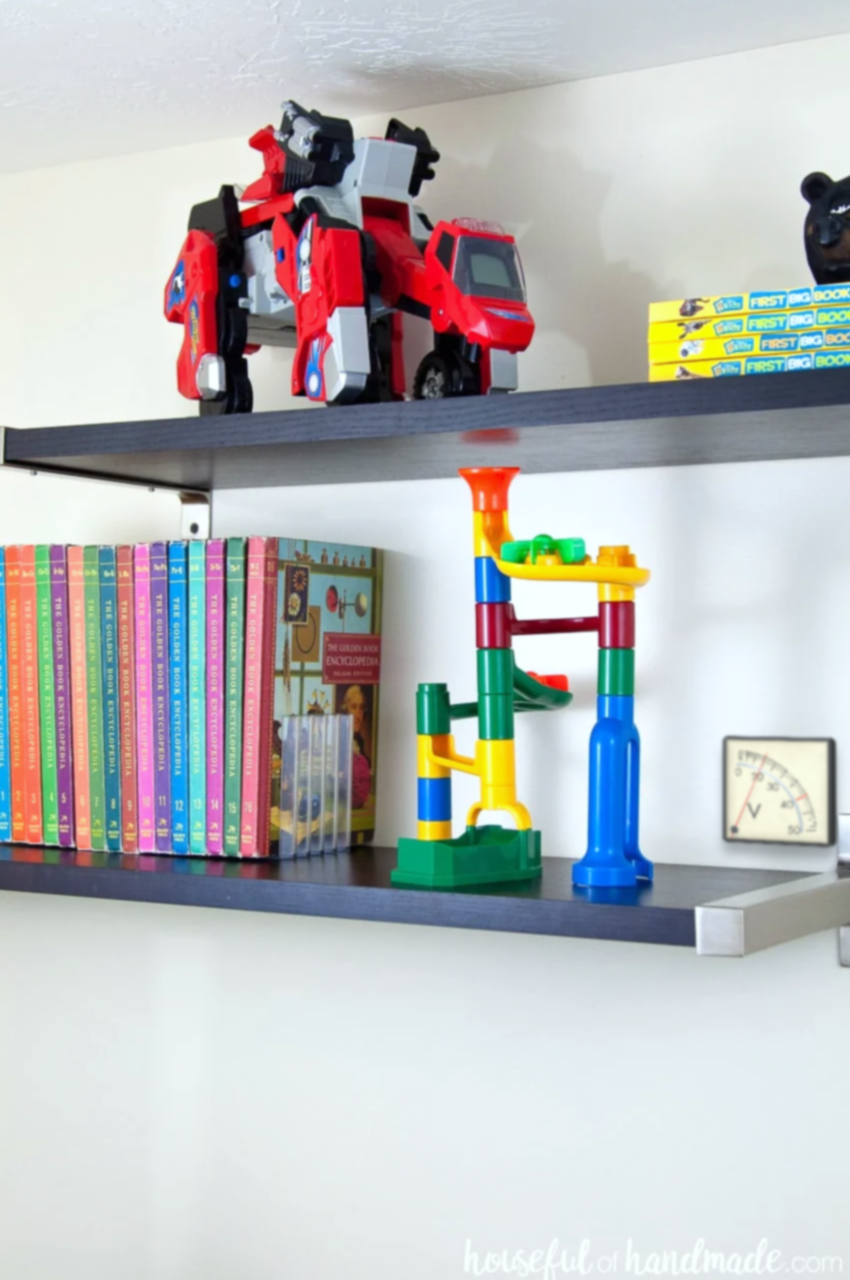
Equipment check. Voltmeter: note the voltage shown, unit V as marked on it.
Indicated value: 20 V
